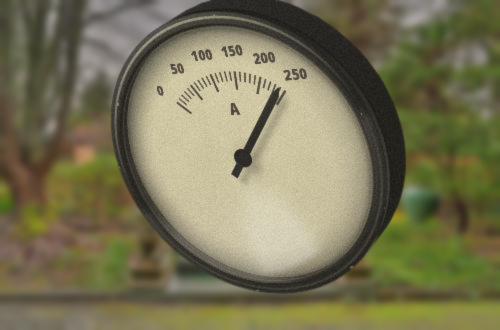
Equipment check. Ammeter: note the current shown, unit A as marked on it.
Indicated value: 240 A
